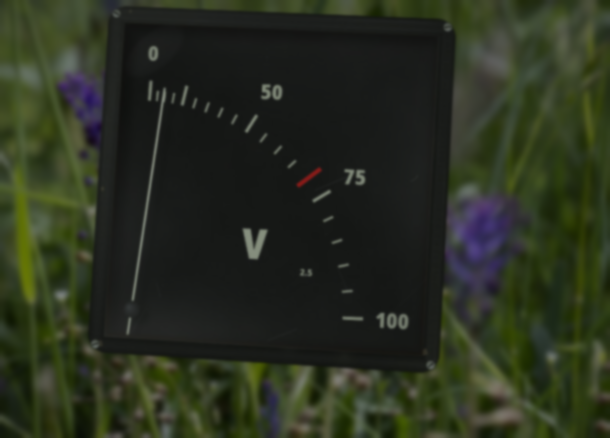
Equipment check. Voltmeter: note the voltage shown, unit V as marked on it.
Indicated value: 15 V
